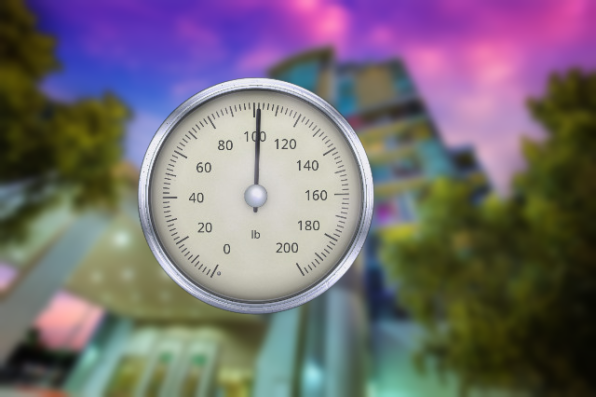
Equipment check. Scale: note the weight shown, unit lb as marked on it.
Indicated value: 102 lb
